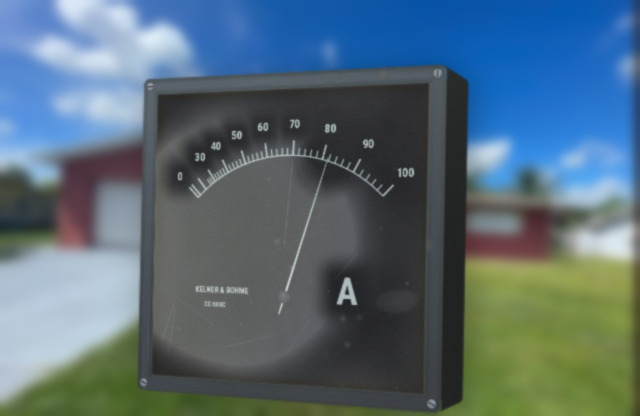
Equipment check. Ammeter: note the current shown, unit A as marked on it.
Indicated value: 82 A
